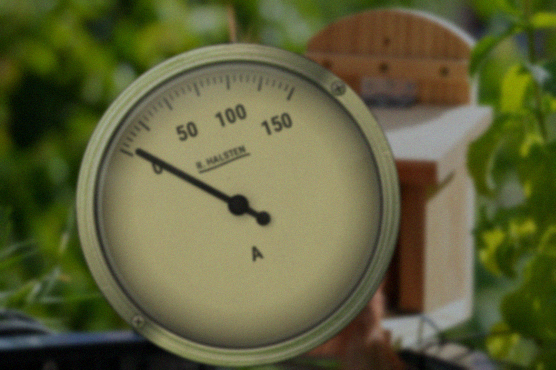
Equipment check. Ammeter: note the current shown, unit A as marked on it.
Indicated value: 5 A
